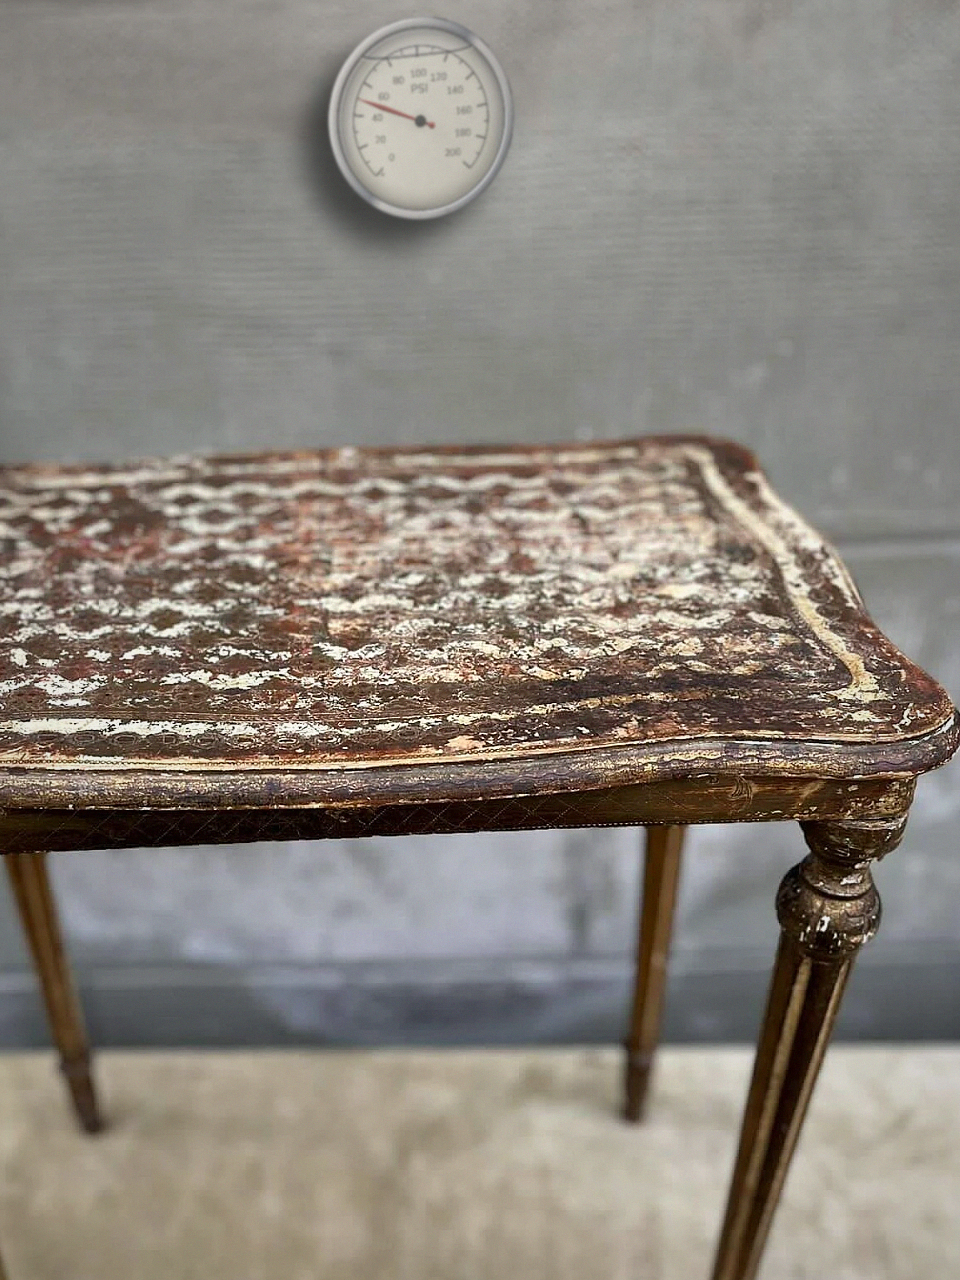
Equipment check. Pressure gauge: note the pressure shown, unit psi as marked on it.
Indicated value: 50 psi
